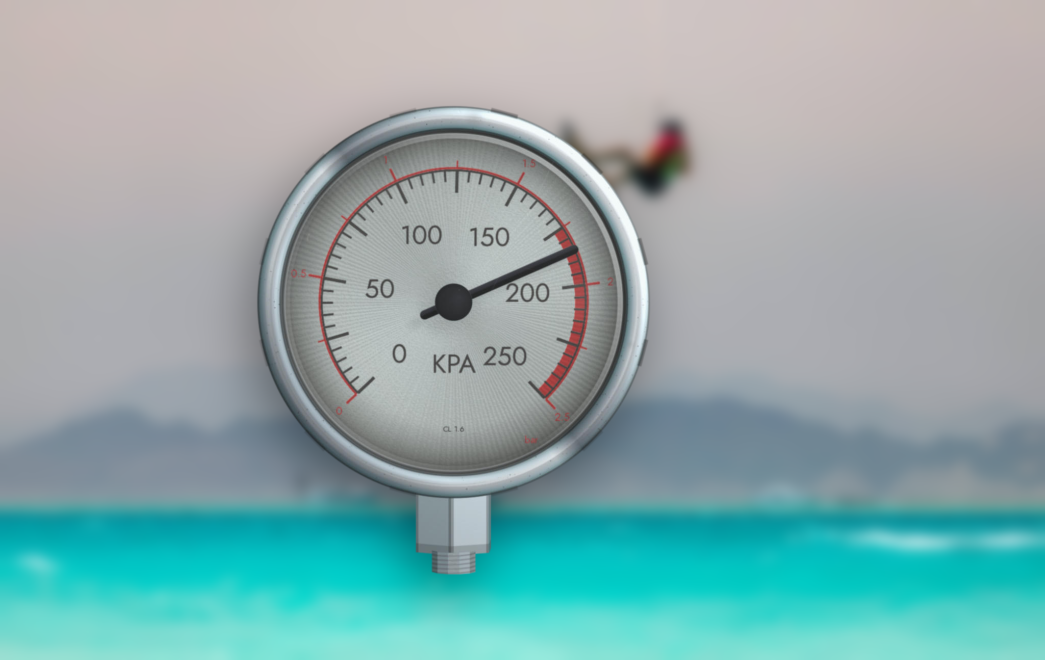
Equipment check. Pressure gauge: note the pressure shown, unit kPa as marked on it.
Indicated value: 185 kPa
